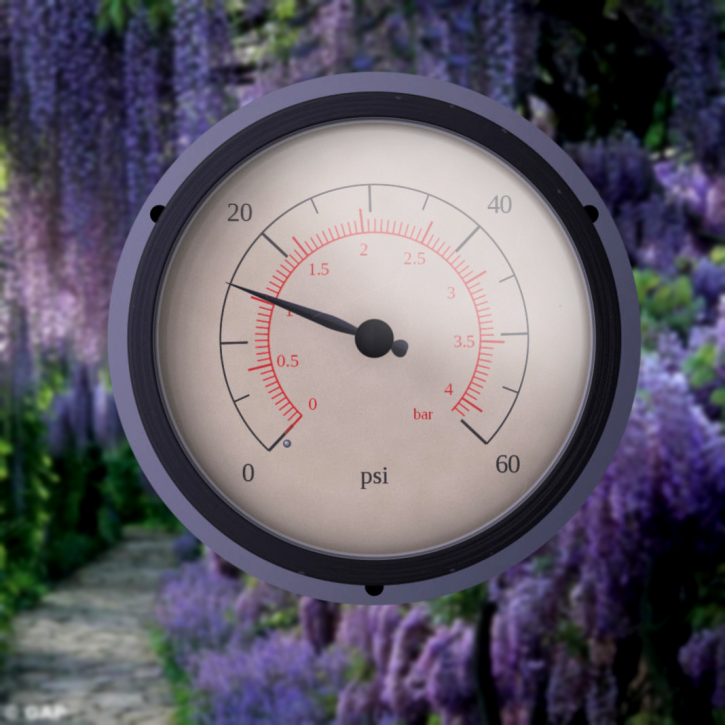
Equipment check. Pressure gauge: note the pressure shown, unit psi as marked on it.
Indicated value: 15 psi
